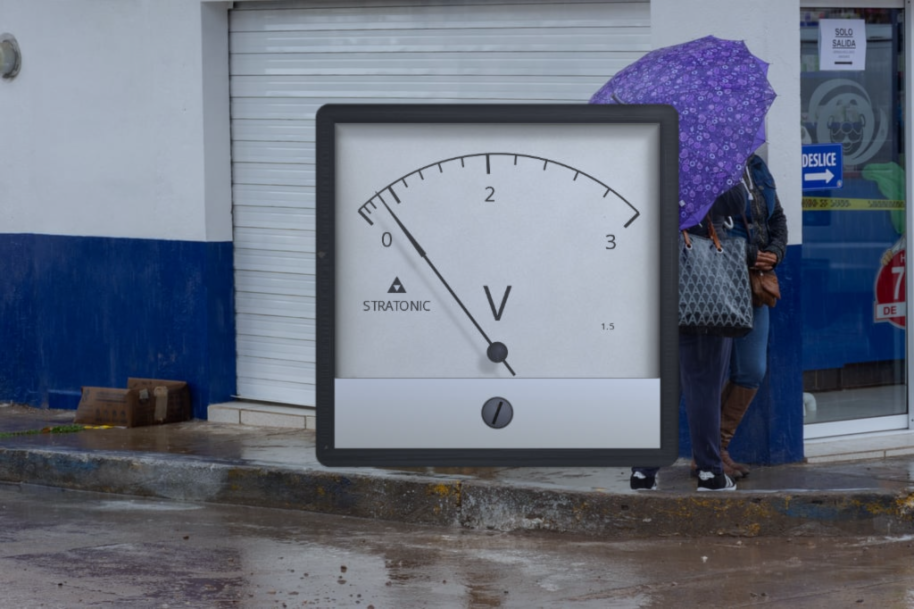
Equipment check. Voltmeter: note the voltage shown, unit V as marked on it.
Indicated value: 0.8 V
